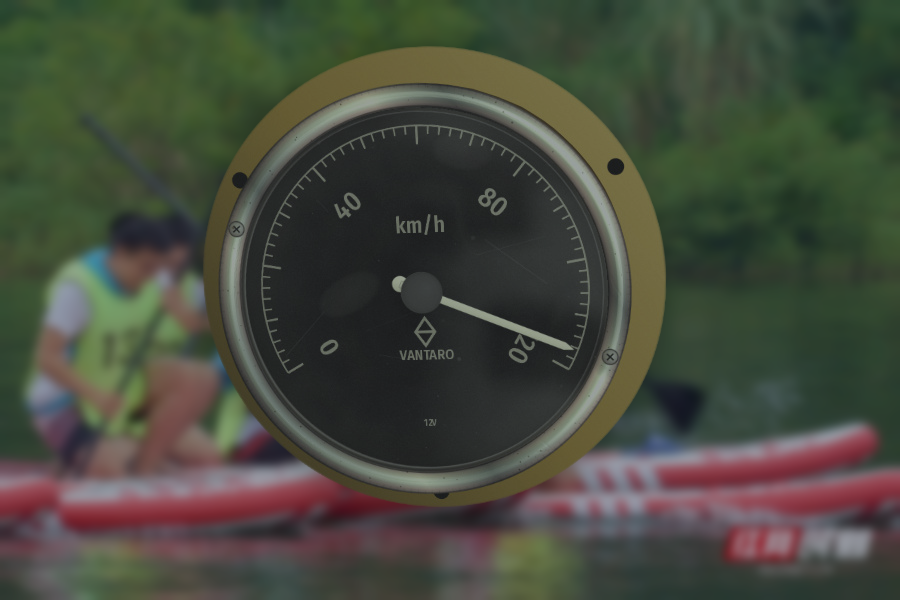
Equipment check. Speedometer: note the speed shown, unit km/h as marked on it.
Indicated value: 116 km/h
